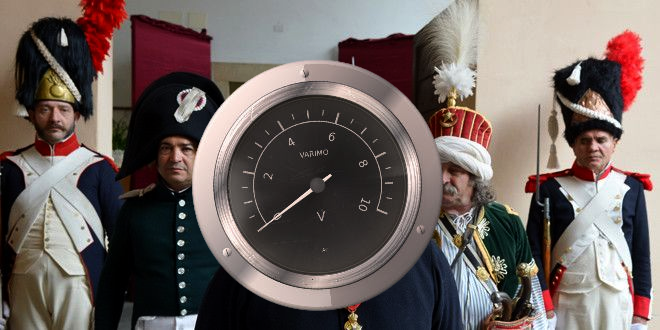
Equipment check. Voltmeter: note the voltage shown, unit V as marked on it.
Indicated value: 0 V
